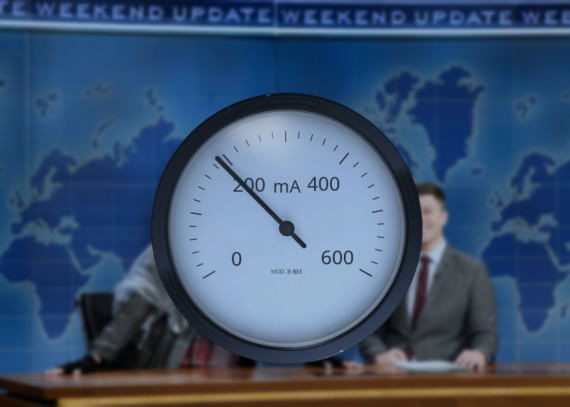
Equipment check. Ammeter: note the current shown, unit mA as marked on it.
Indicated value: 190 mA
